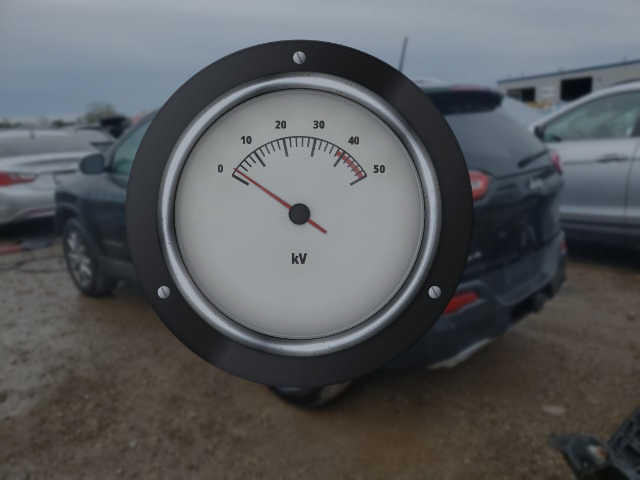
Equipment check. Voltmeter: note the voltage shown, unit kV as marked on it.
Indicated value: 2 kV
